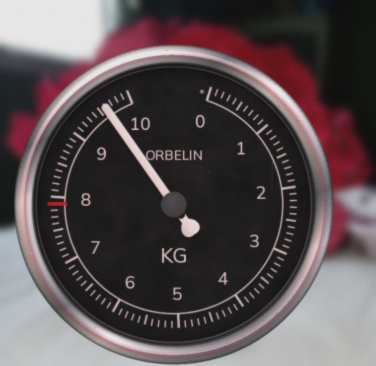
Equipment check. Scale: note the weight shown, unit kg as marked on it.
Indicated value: 9.6 kg
